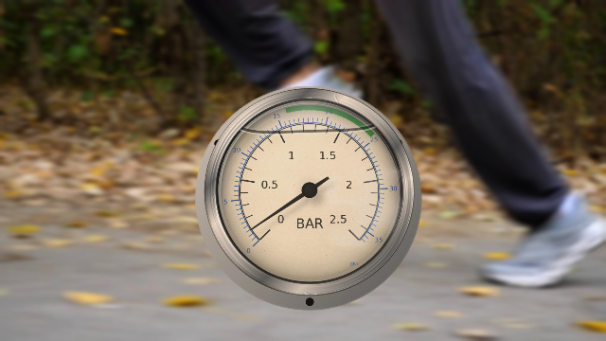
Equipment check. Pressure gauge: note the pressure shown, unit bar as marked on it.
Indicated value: 0.1 bar
